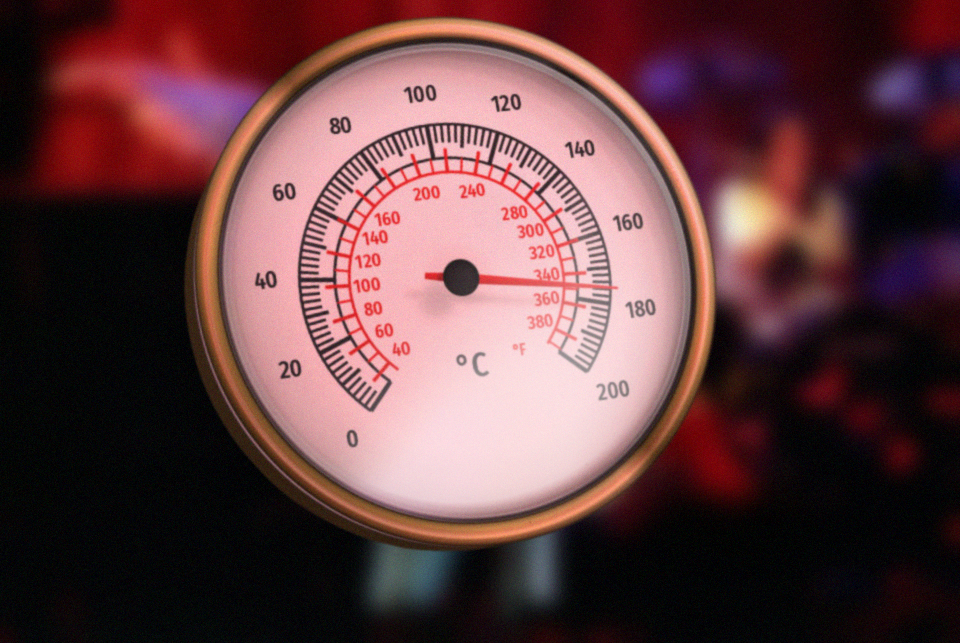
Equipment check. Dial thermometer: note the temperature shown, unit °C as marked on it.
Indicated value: 176 °C
